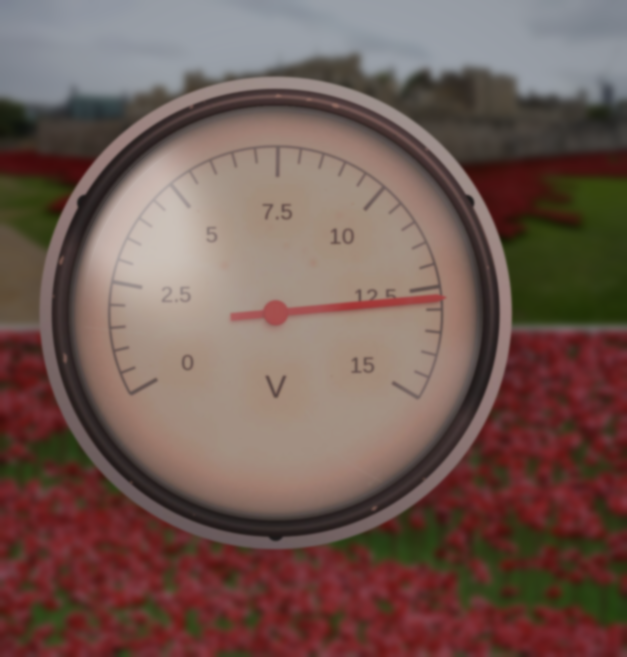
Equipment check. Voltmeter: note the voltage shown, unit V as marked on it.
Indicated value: 12.75 V
